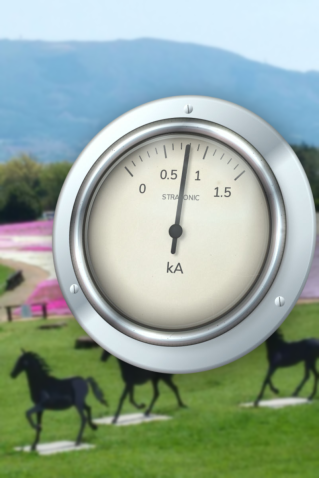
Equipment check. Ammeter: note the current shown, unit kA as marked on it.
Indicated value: 0.8 kA
